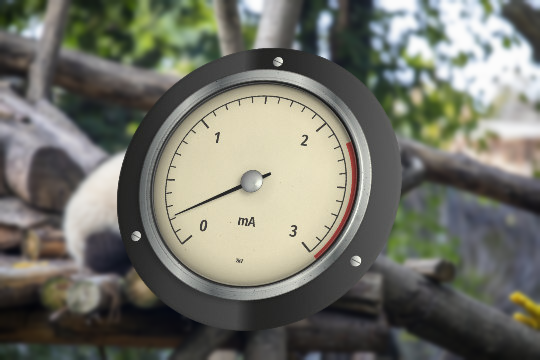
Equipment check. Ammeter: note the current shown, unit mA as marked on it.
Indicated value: 0.2 mA
